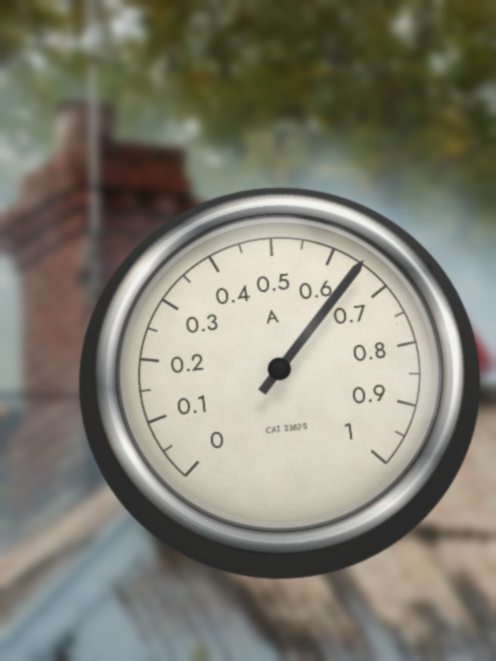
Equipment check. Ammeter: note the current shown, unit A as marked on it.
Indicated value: 0.65 A
